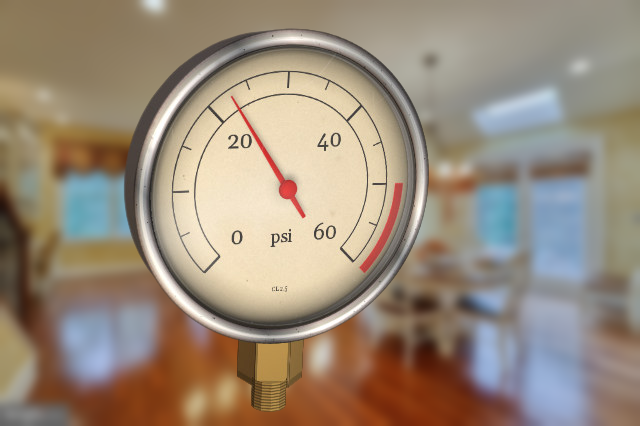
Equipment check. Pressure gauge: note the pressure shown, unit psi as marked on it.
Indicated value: 22.5 psi
